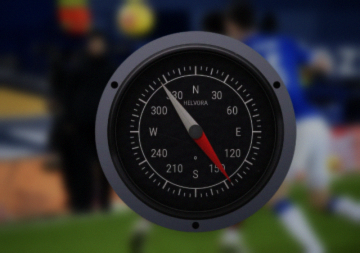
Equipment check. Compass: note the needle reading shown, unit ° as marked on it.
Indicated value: 145 °
